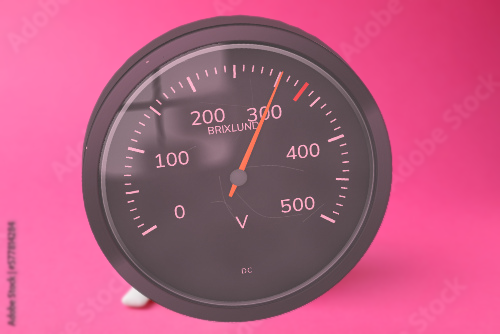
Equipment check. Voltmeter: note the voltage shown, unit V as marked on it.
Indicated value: 300 V
